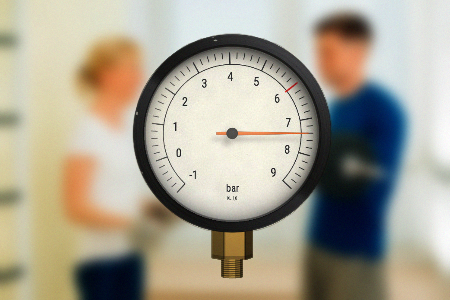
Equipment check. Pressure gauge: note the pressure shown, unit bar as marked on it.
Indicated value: 7.4 bar
